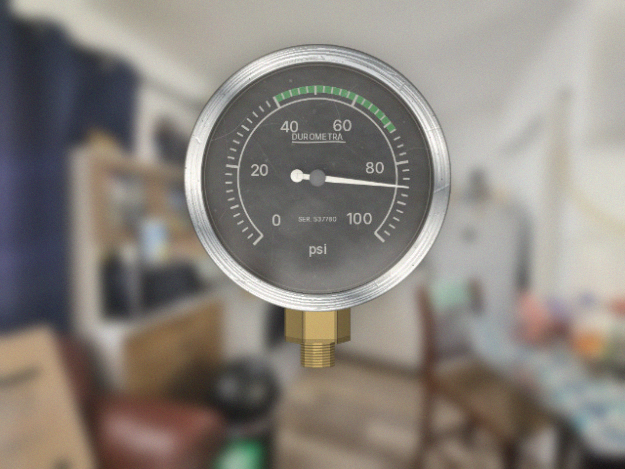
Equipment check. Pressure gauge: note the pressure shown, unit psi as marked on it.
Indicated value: 86 psi
